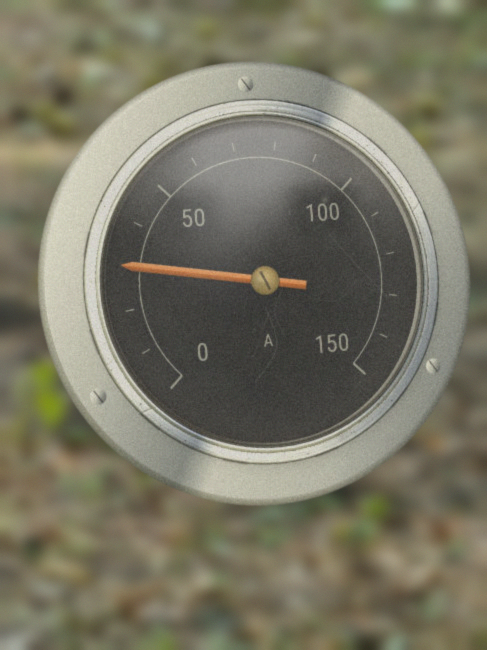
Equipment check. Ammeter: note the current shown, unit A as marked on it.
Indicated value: 30 A
